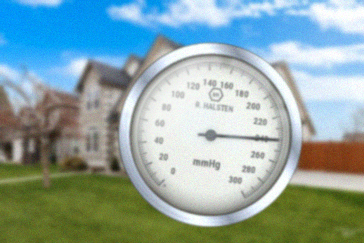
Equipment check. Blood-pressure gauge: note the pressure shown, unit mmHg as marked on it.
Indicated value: 240 mmHg
